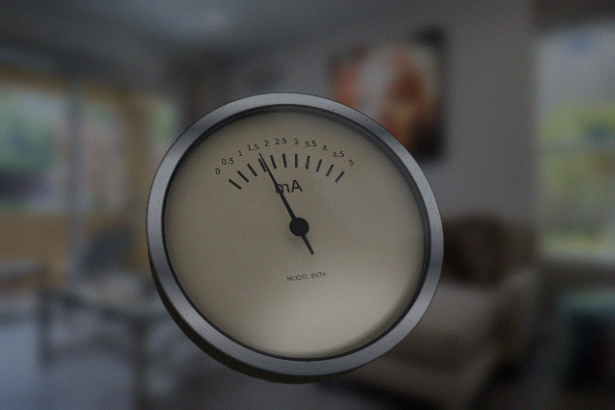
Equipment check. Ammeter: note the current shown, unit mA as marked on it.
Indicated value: 1.5 mA
